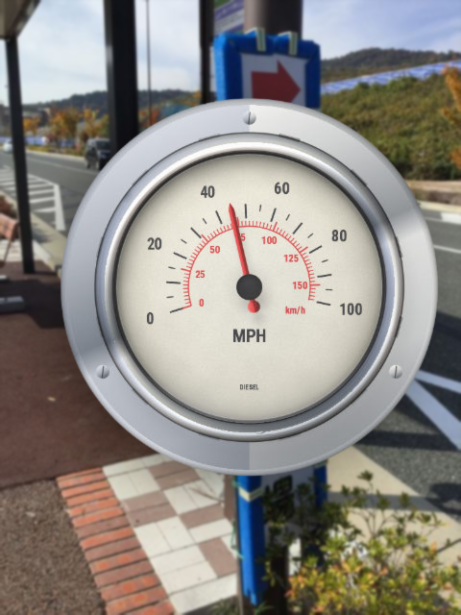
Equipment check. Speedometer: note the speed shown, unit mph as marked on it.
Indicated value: 45 mph
